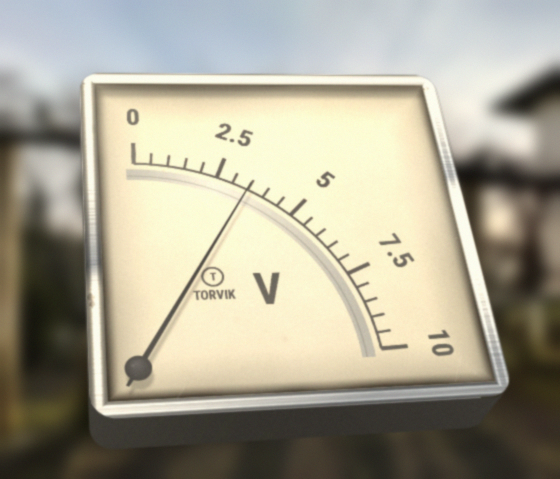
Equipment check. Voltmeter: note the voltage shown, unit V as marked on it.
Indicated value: 3.5 V
